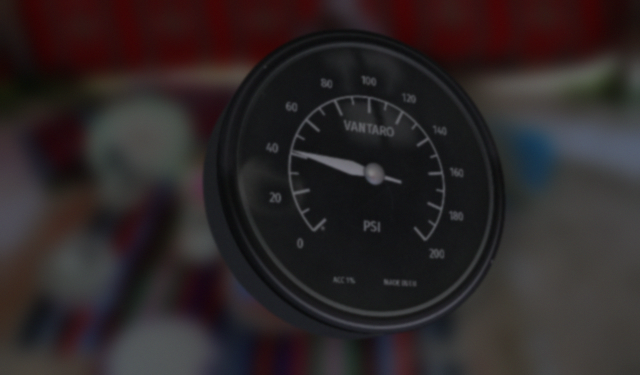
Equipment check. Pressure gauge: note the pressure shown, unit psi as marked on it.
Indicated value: 40 psi
